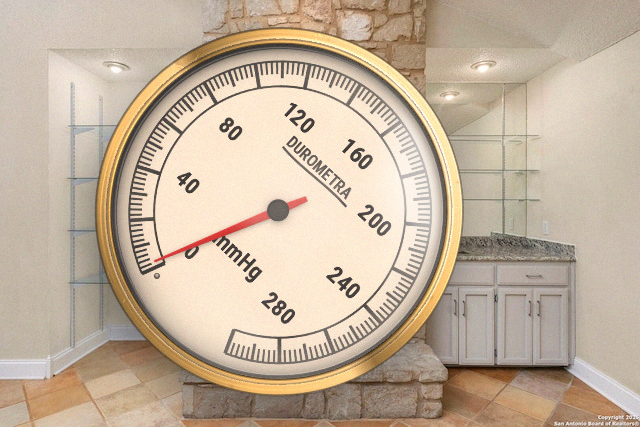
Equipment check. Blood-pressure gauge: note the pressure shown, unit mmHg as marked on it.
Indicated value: 2 mmHg
